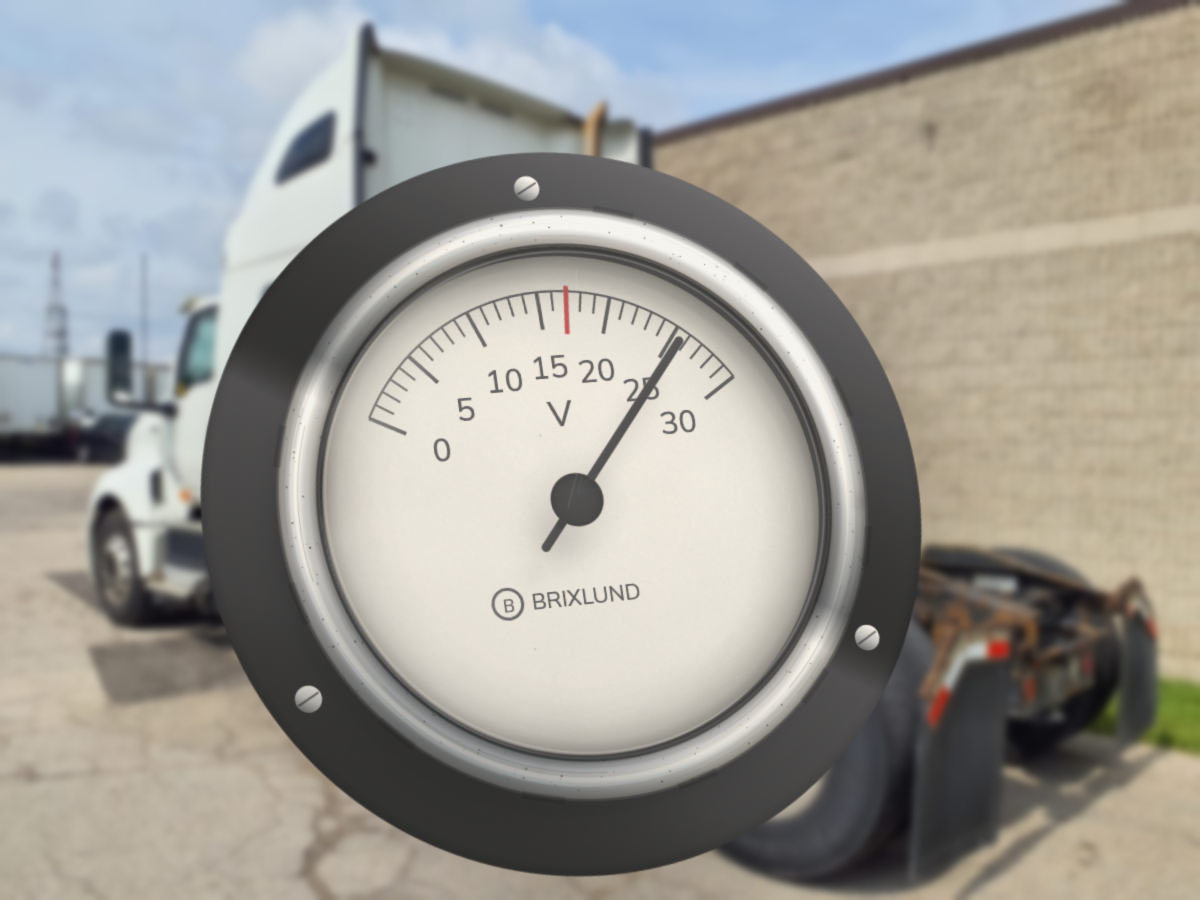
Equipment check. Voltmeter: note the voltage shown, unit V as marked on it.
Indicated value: 25.5 V
